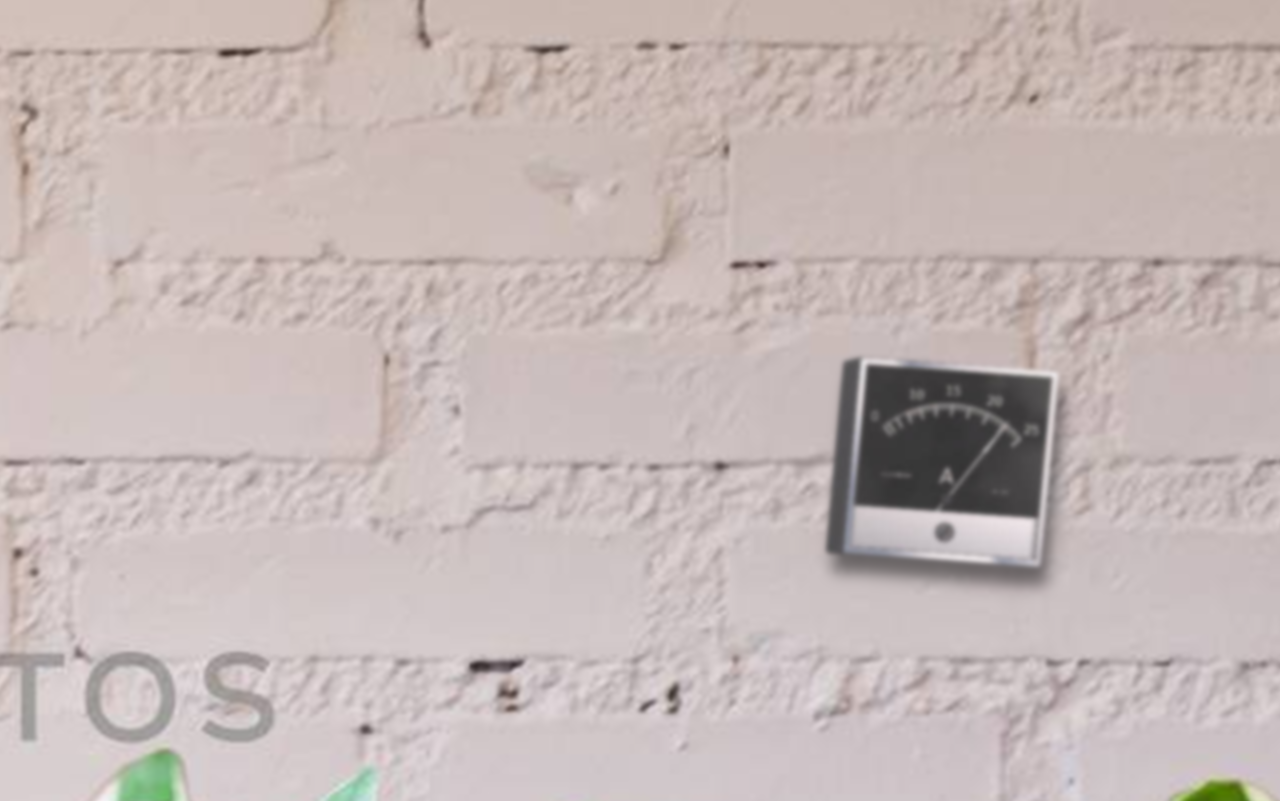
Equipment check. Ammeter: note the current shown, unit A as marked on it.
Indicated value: 22.5 A
